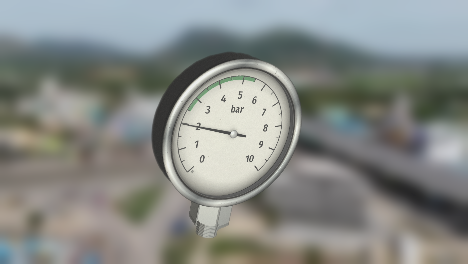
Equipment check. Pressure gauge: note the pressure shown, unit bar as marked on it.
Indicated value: 2 bar
